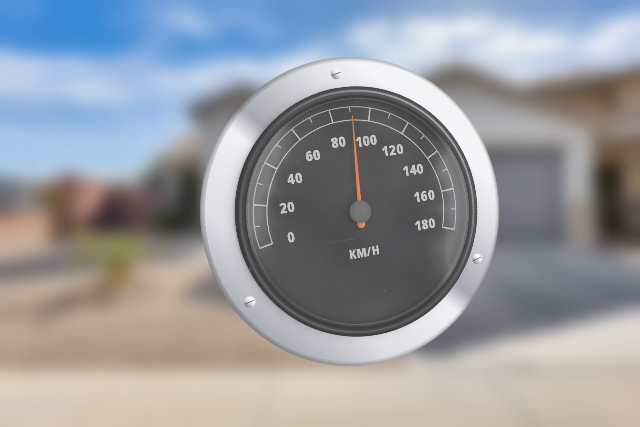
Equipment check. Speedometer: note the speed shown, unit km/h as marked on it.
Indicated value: 90 km/h
